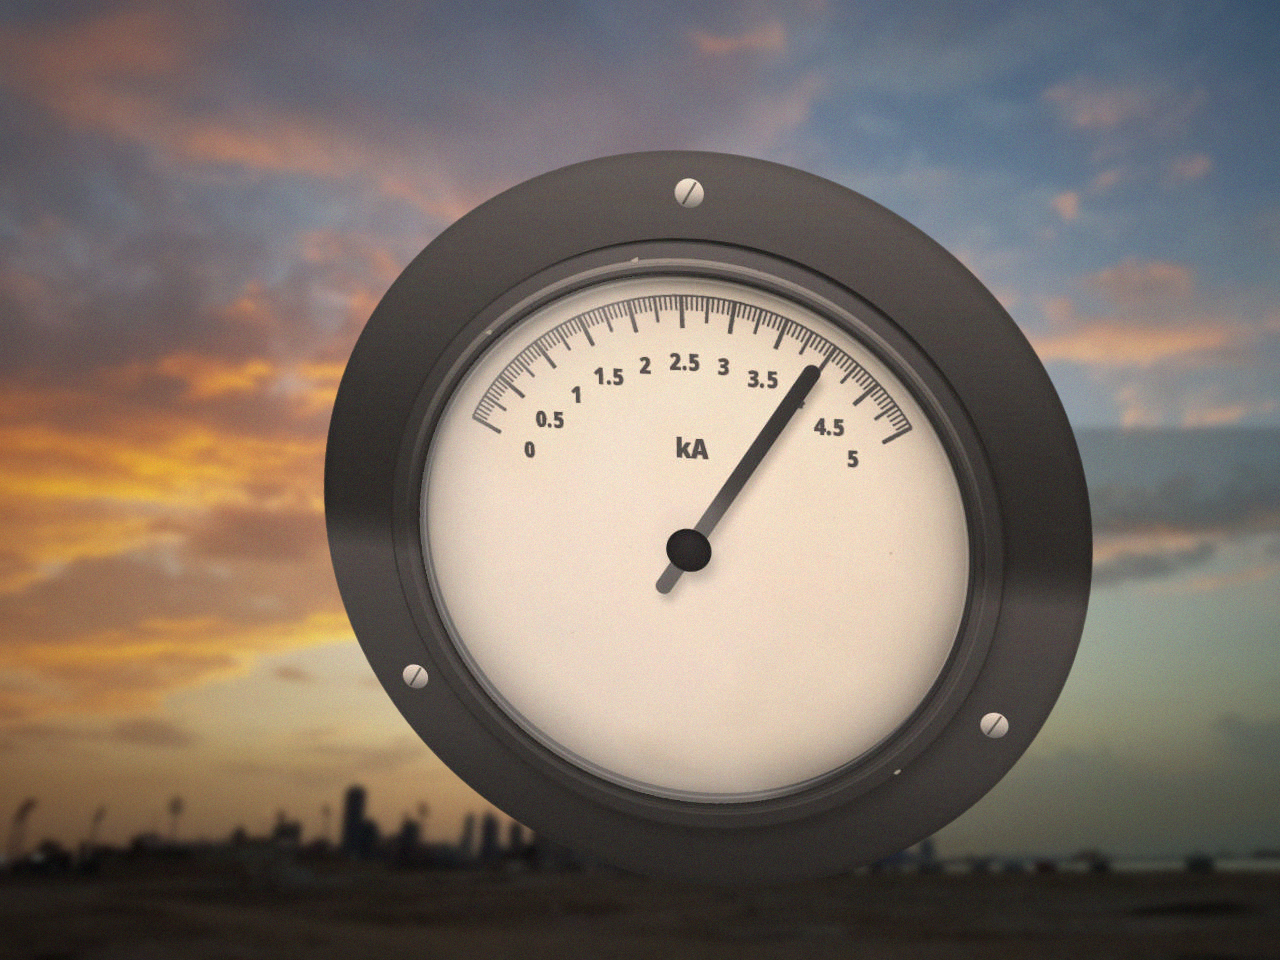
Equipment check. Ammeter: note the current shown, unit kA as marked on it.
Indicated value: 3.95 kA
